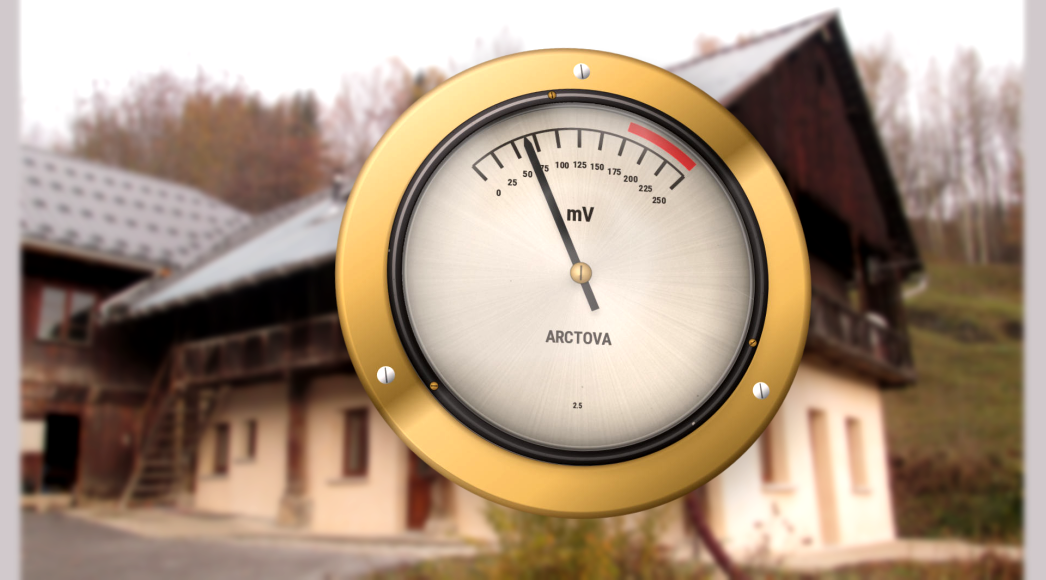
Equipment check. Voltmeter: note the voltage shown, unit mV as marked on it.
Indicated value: 62.5 mV
